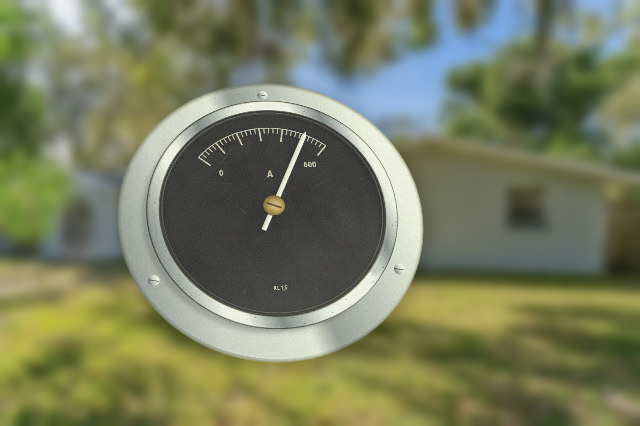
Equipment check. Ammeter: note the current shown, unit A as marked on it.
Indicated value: 500 A
